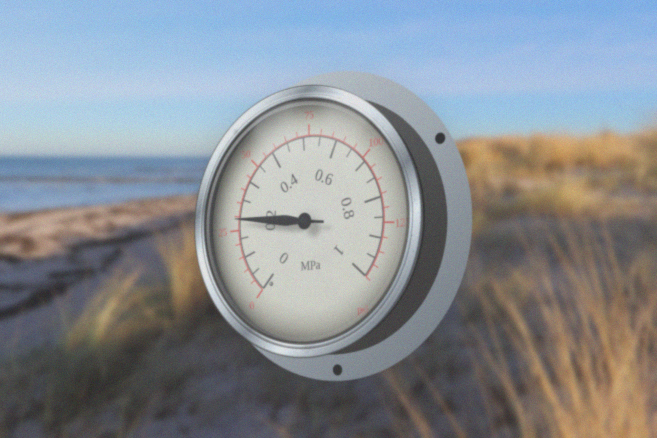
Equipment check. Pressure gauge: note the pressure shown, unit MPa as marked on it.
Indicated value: 0.2 MPa
